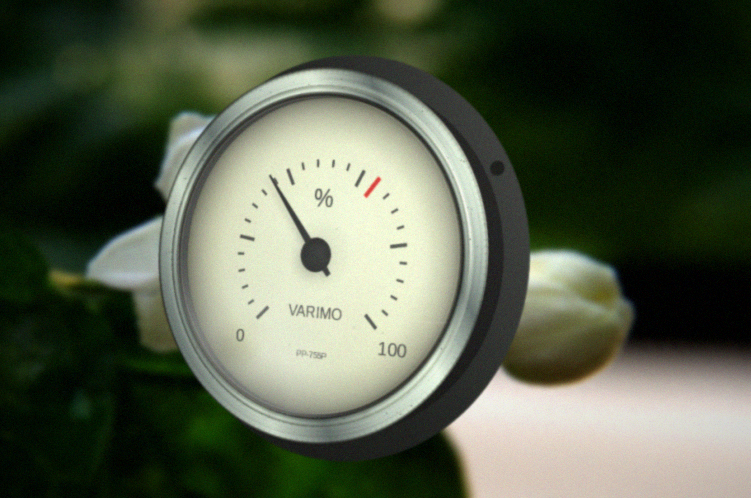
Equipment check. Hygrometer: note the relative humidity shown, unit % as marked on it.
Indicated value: 36 %
